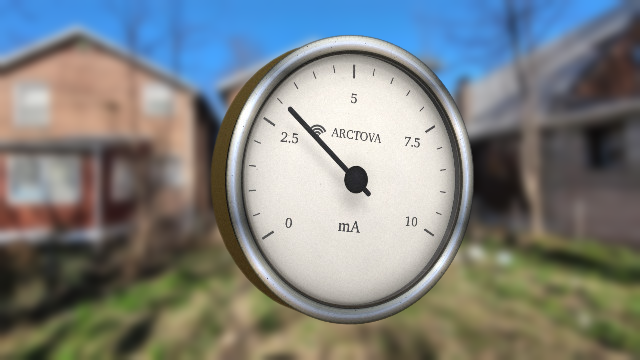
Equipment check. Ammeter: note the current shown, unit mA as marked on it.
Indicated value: 3 mA
